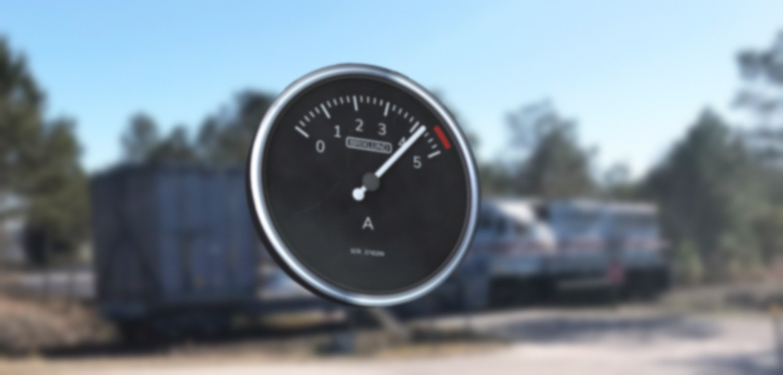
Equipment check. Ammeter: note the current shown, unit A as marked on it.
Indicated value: 4.2 A
